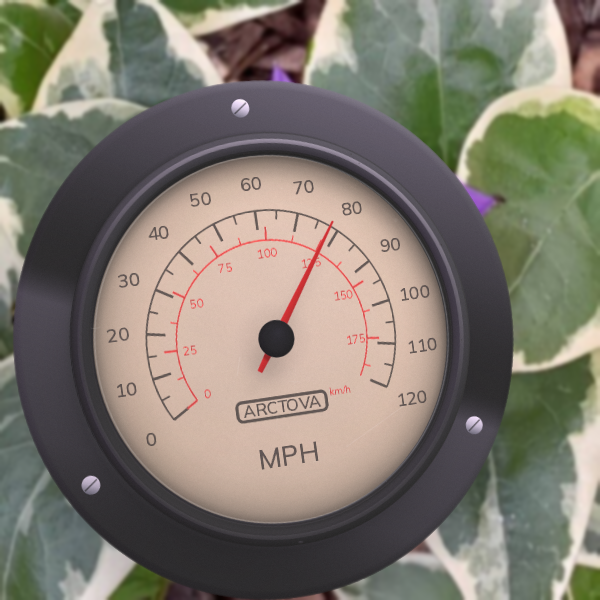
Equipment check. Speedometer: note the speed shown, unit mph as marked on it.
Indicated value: 77.5 mph
